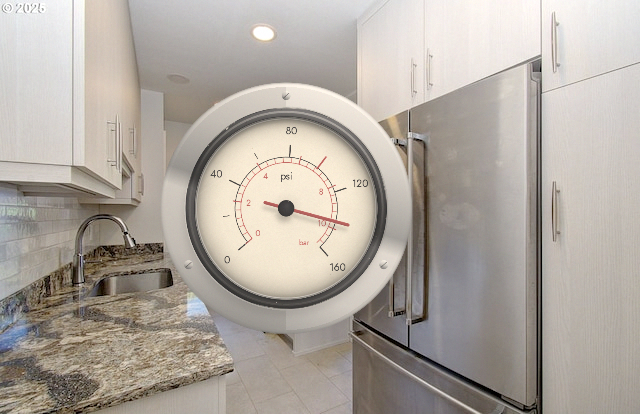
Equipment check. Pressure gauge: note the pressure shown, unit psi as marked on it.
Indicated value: 140 psi
